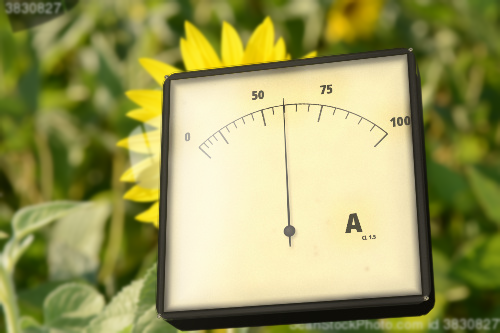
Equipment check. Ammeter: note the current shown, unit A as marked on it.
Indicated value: 60 A
